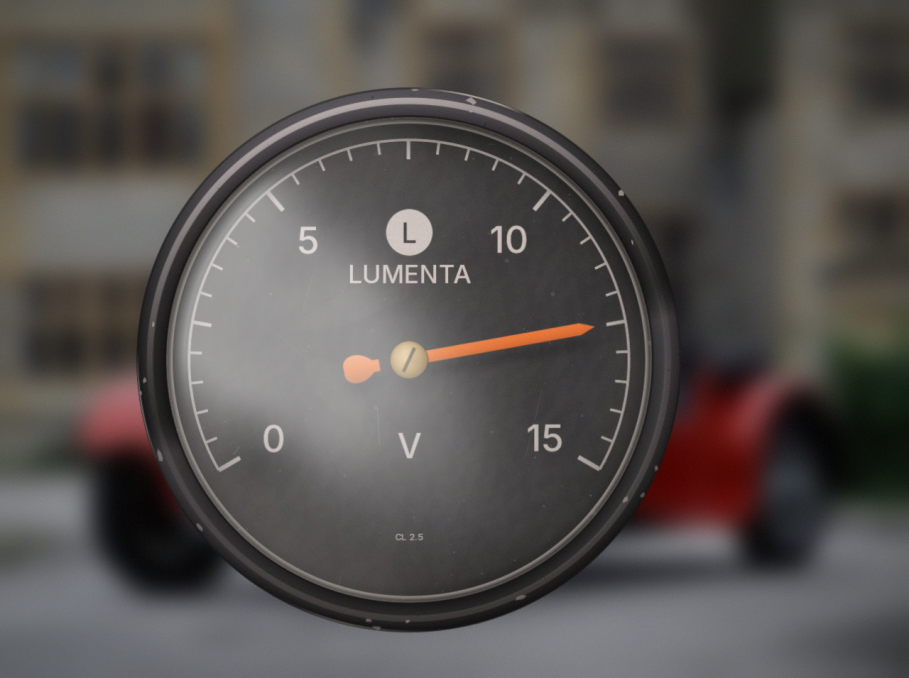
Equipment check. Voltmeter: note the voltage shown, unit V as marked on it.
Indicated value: 12.5 V
